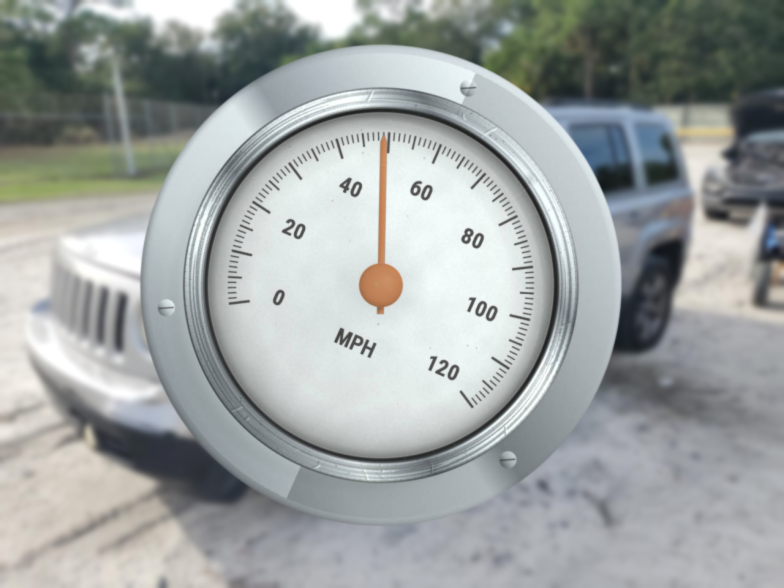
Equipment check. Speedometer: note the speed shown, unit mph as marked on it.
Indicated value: 49 mph
